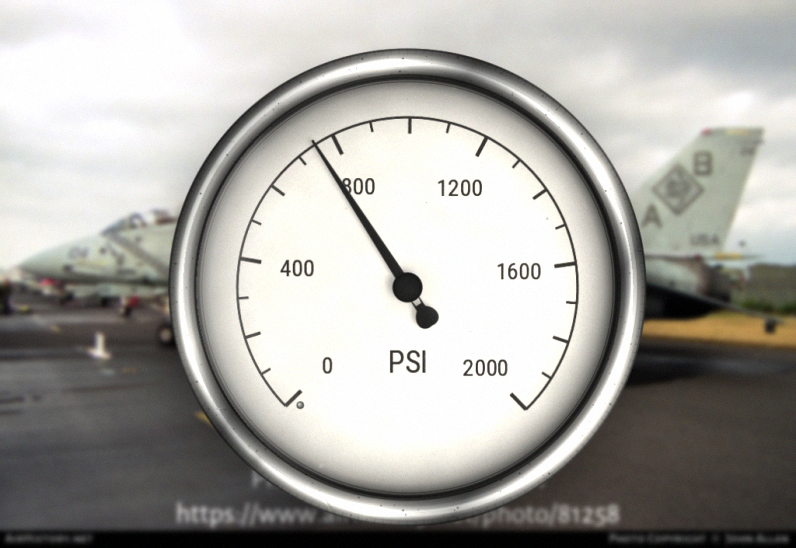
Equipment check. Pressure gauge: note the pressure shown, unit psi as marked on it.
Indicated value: 750 psi
